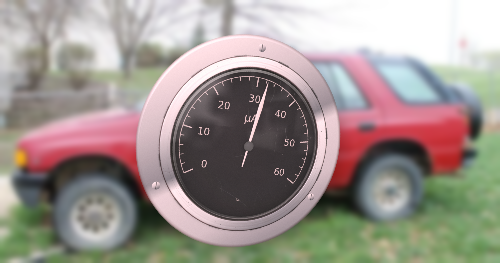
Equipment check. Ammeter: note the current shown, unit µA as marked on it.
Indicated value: 32 µA
